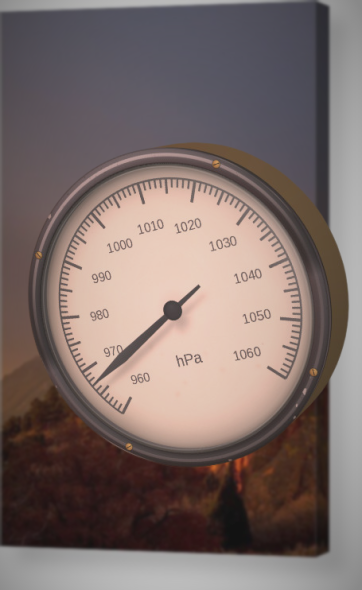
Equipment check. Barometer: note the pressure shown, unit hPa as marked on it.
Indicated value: 967 hPa
